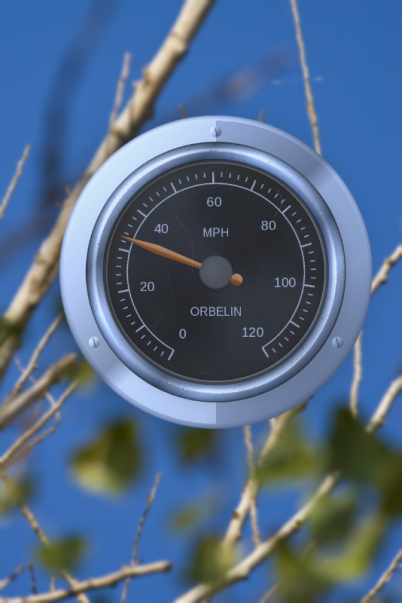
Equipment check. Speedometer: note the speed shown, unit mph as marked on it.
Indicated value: 33 mph
